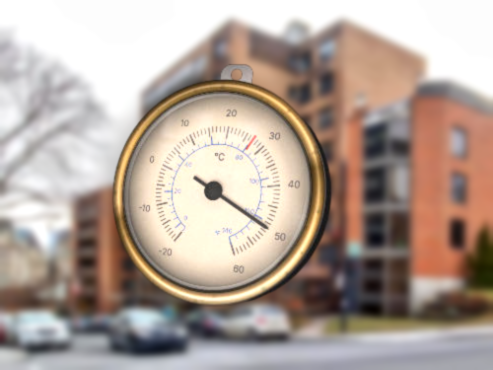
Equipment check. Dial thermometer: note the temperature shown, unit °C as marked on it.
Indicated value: 50 °C
